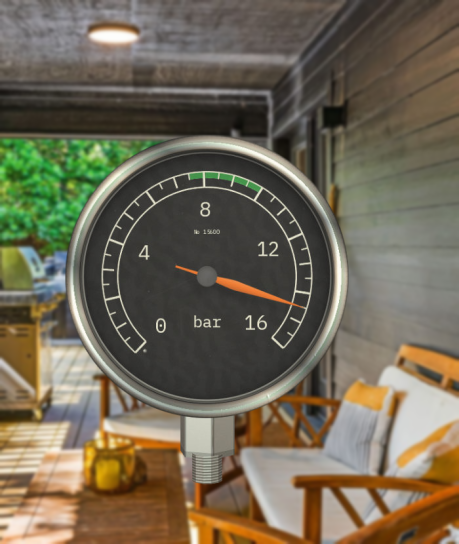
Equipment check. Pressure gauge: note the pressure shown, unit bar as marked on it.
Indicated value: 14.5 bar
